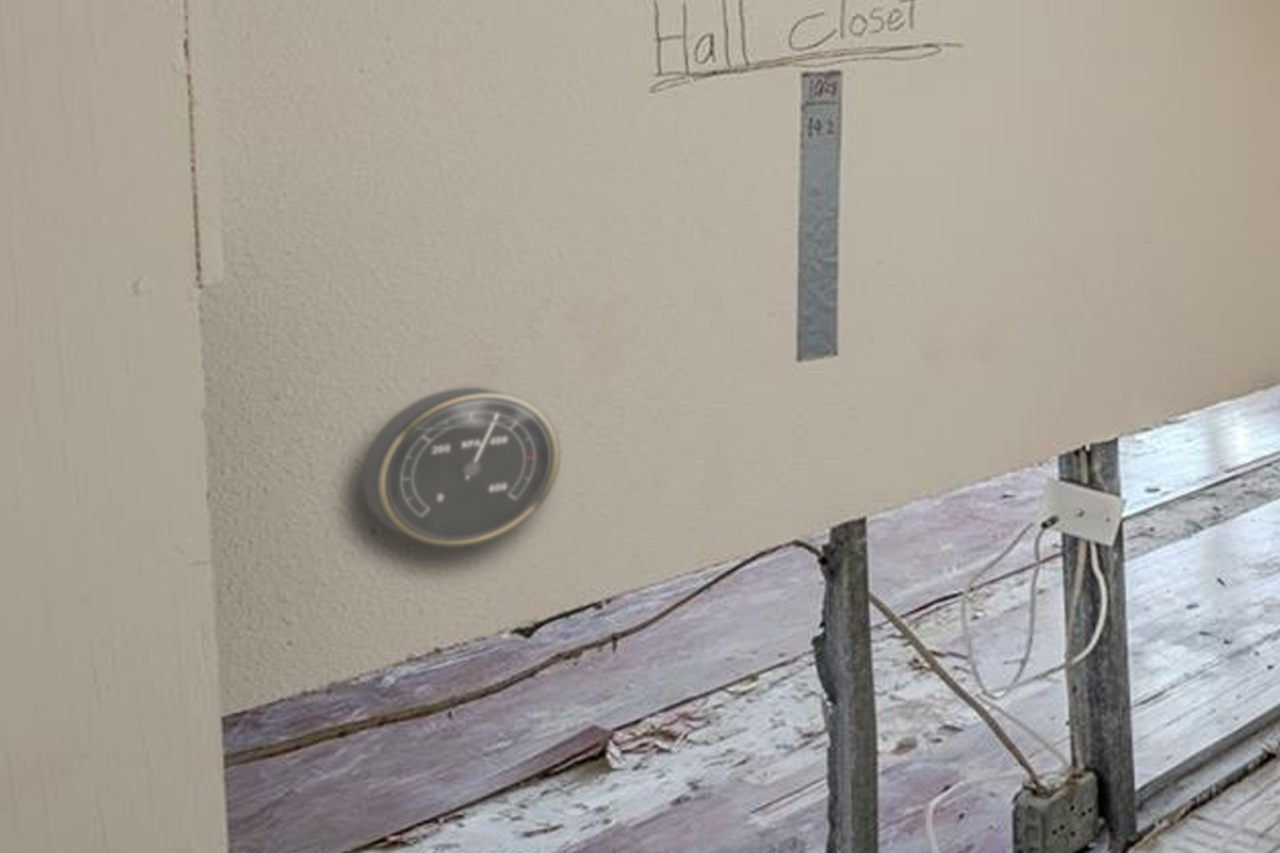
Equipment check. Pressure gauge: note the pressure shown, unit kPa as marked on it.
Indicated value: 350 kPa
